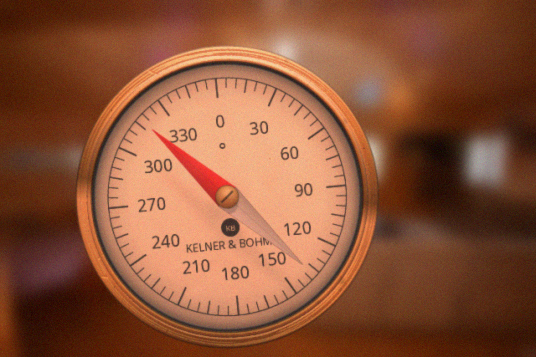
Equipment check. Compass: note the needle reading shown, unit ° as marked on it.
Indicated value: 317.5 °
